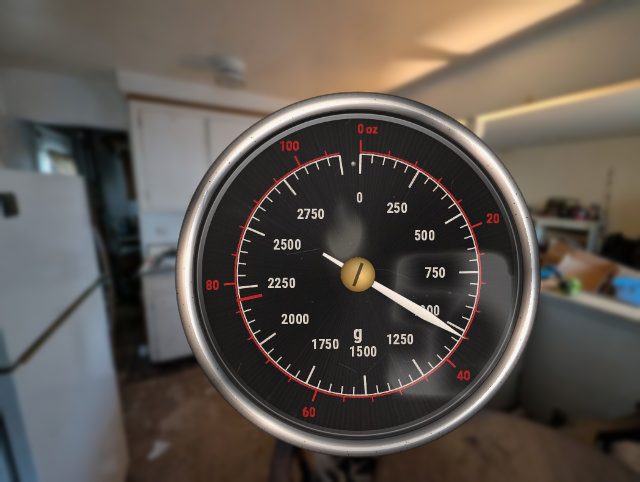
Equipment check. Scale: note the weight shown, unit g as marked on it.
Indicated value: 1025 g
